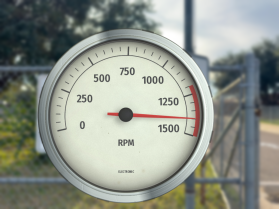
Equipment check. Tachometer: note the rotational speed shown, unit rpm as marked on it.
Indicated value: 1400 rpm
